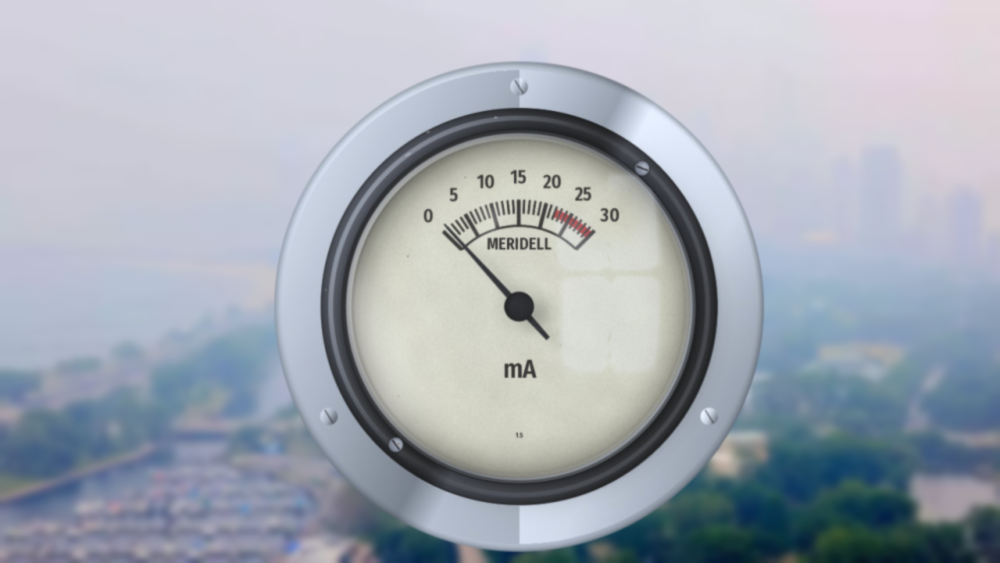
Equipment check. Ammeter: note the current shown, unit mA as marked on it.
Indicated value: 1 mA
